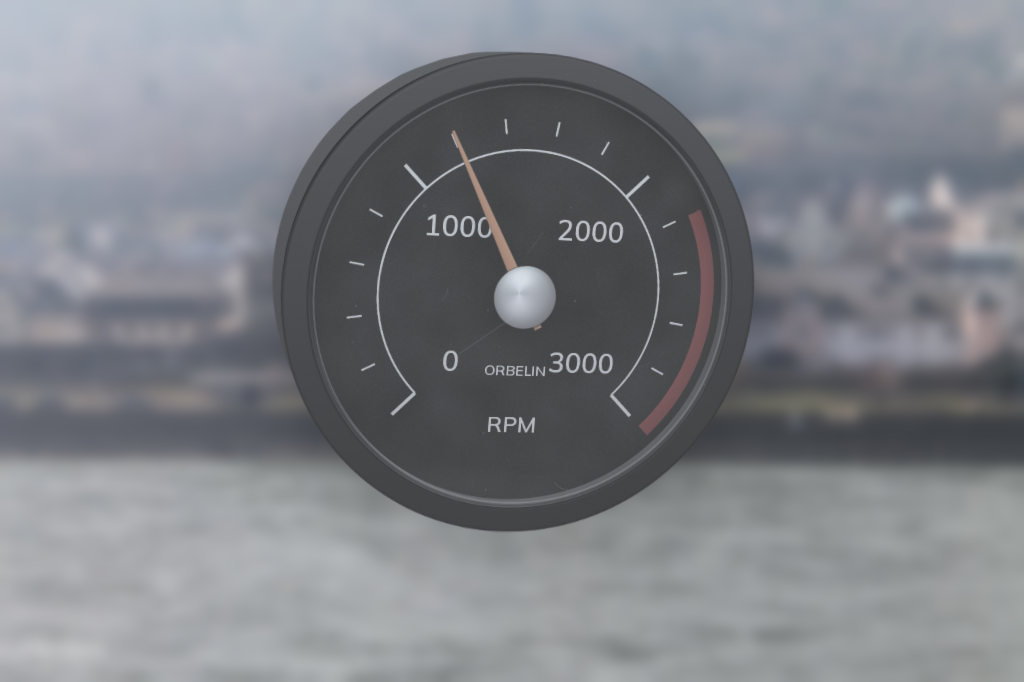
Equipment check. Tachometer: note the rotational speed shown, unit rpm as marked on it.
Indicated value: 1200 rpm
